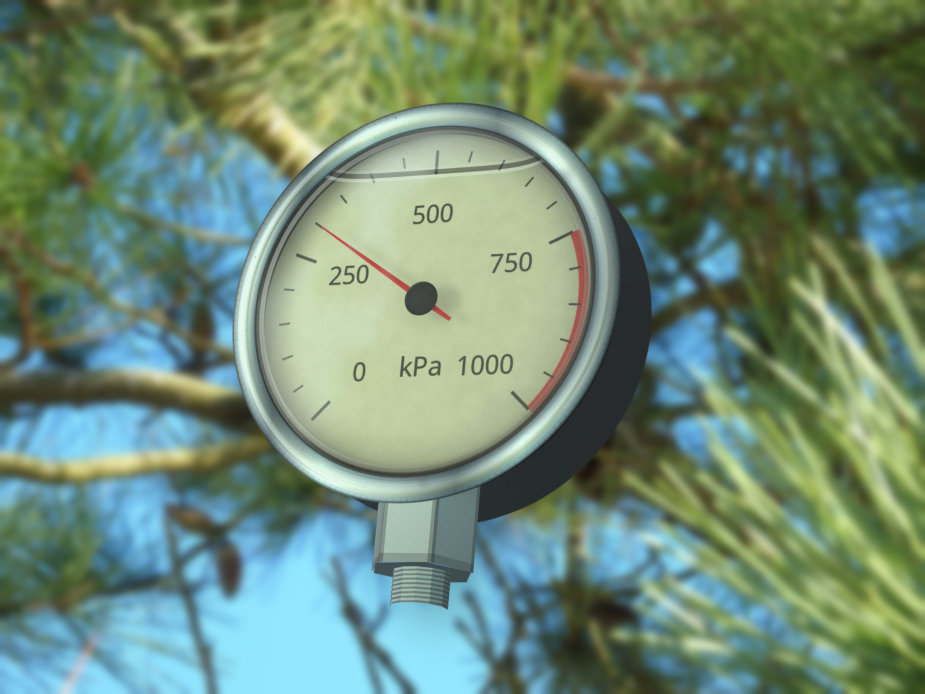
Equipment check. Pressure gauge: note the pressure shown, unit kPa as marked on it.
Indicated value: 300 kPa
